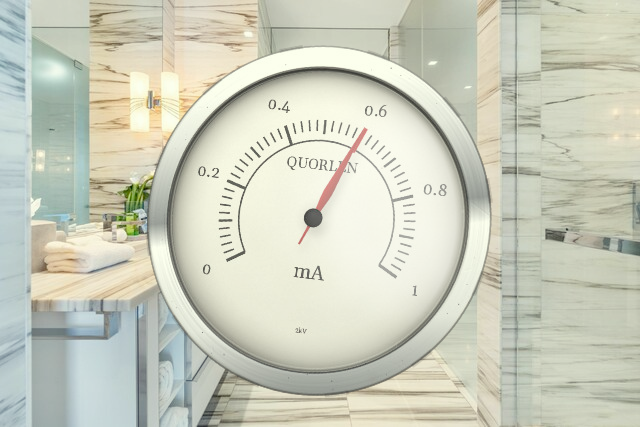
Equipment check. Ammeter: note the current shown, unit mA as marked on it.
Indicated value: 0.6 mA
